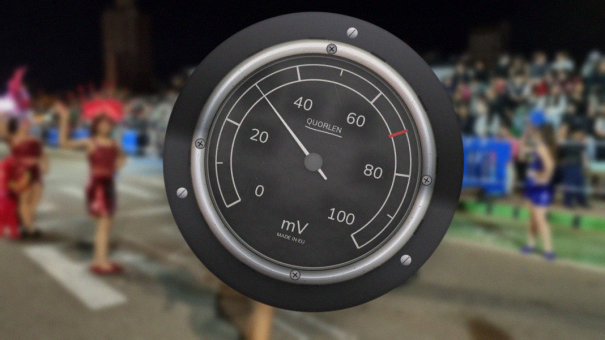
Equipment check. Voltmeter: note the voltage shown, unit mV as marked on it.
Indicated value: 30 mV
